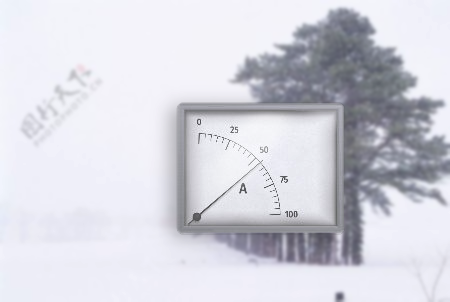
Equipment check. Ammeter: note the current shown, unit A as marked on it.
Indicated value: 55 A
